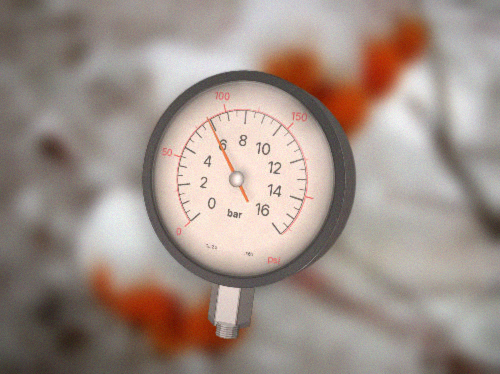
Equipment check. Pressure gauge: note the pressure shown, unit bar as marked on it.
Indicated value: 6 bar
